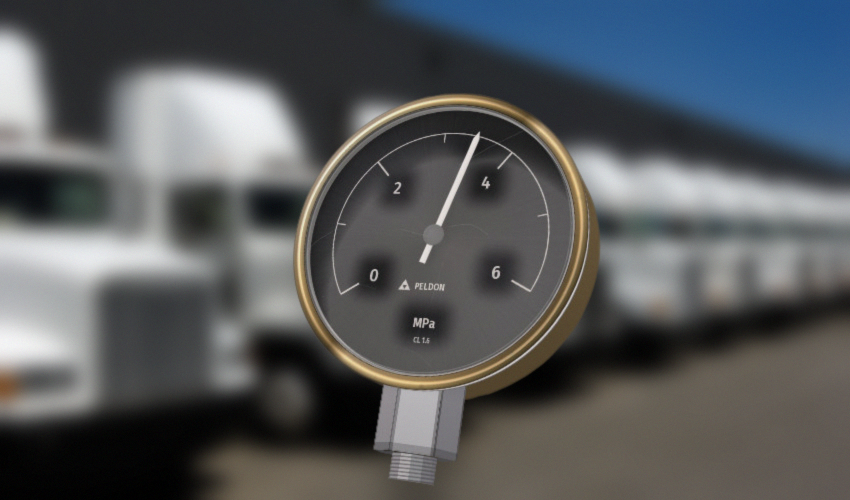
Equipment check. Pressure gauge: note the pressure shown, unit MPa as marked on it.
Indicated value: 3.5 MPa
